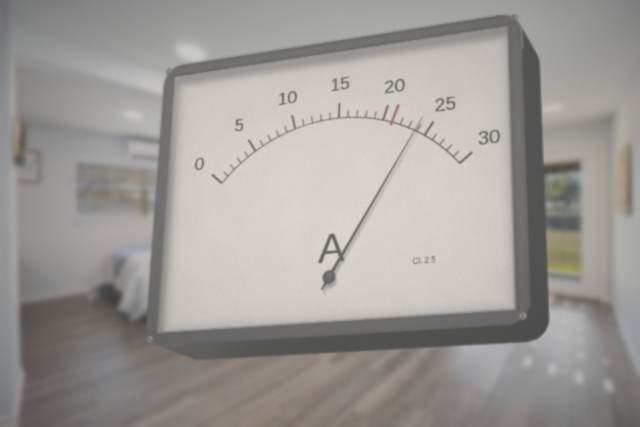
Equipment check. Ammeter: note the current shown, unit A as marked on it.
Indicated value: 24 A
